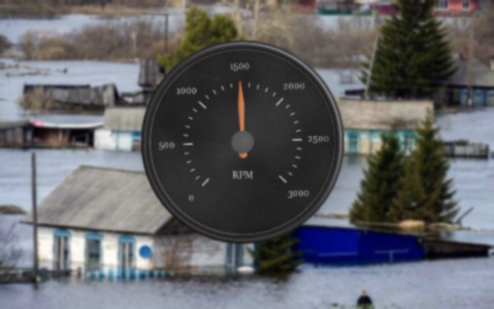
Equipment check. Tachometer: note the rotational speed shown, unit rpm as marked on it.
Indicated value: 1500 rpm
